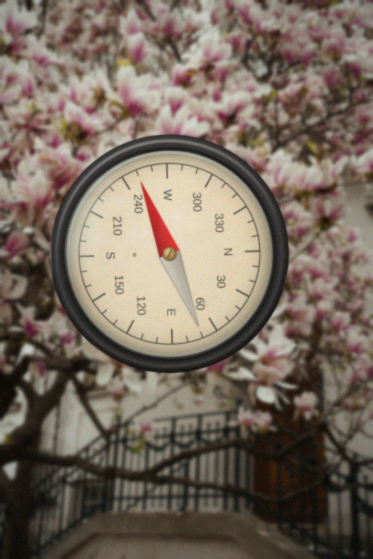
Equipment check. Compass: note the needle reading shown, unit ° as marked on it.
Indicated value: 250 °
